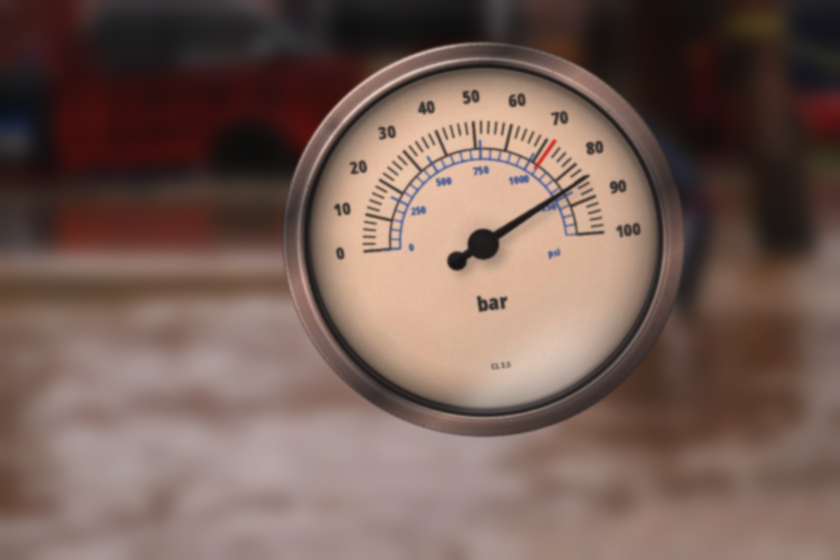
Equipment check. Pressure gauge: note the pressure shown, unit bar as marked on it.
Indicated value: 84 bar
